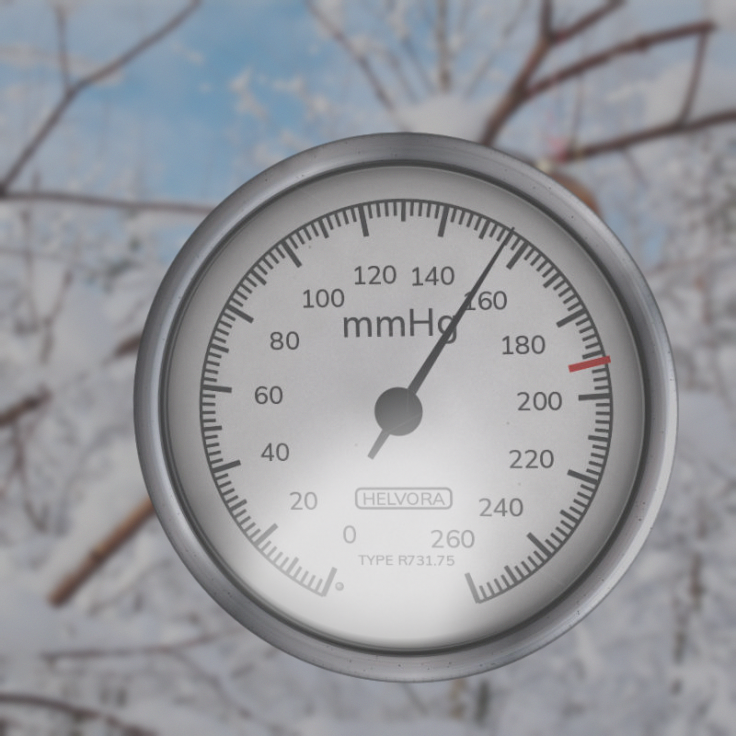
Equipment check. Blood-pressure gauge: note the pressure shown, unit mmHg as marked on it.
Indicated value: 156 mmHg
